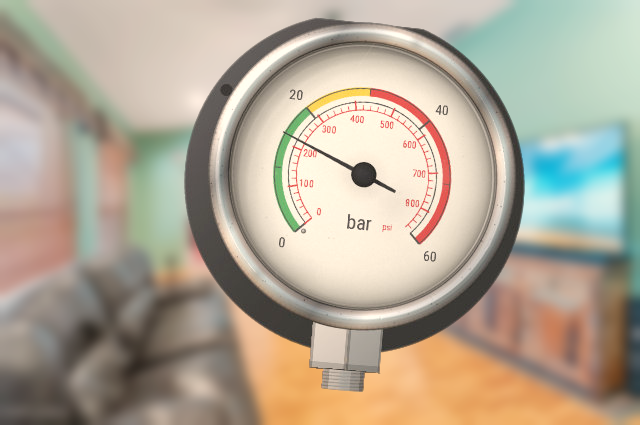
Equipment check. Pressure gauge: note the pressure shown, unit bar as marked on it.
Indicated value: 15 bar
